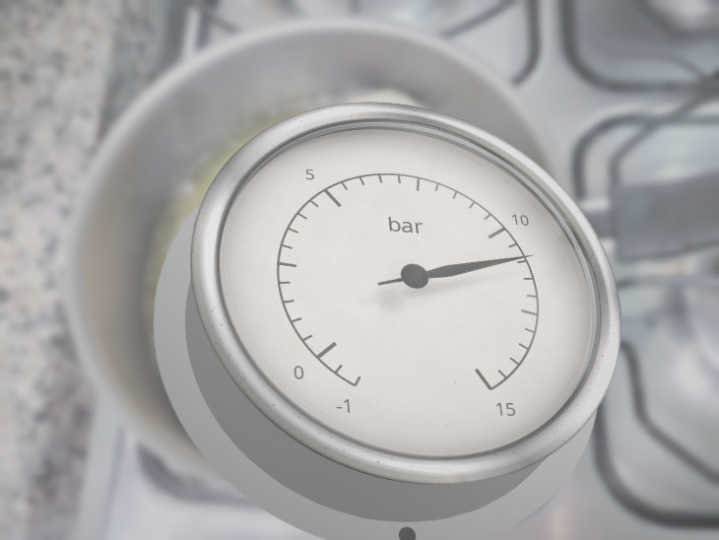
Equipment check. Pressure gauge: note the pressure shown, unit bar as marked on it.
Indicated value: 11 bar
